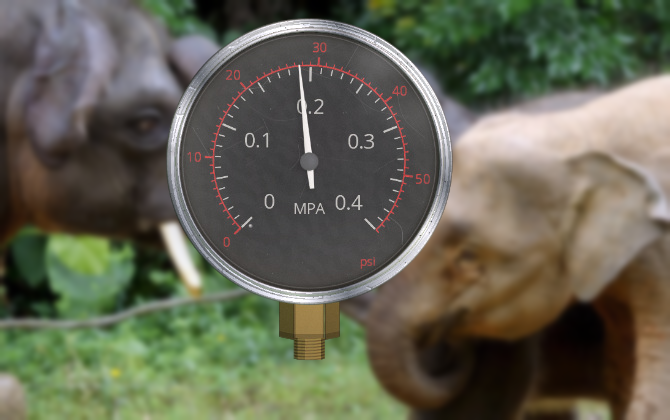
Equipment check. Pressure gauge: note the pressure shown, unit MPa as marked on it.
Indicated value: 0.19 MPa
